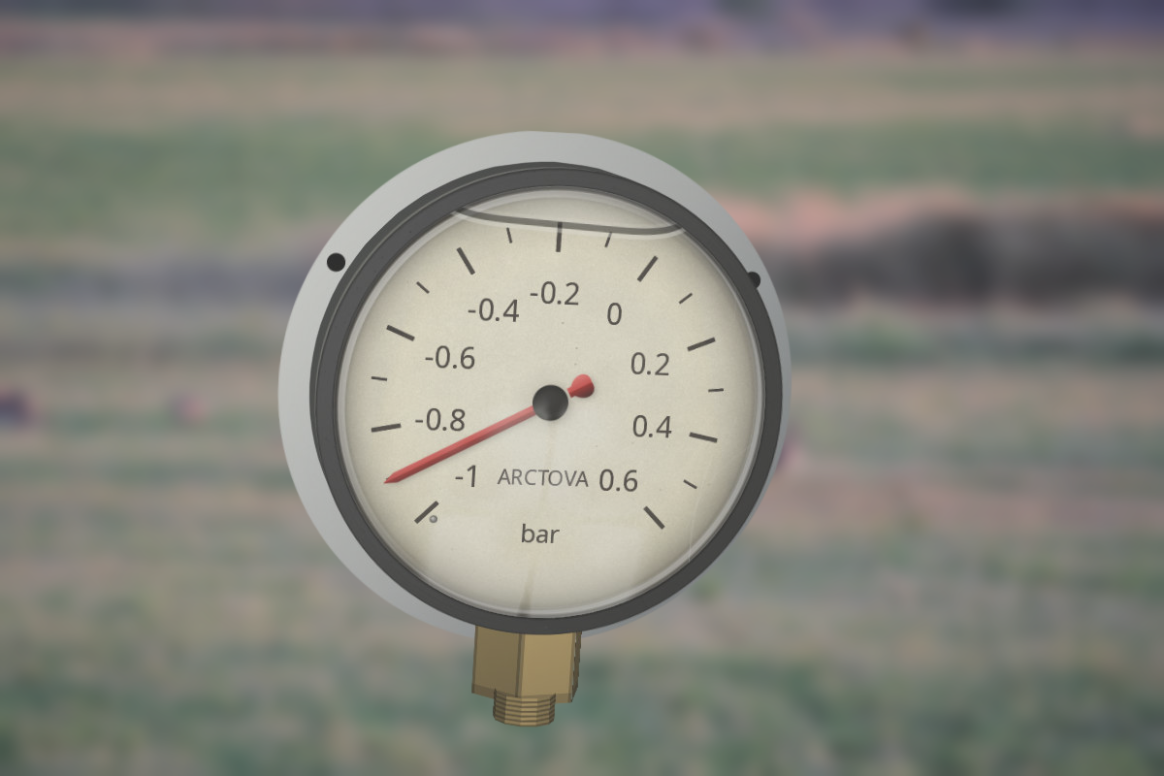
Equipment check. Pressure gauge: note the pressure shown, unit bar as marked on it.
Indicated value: -0.9 bar
